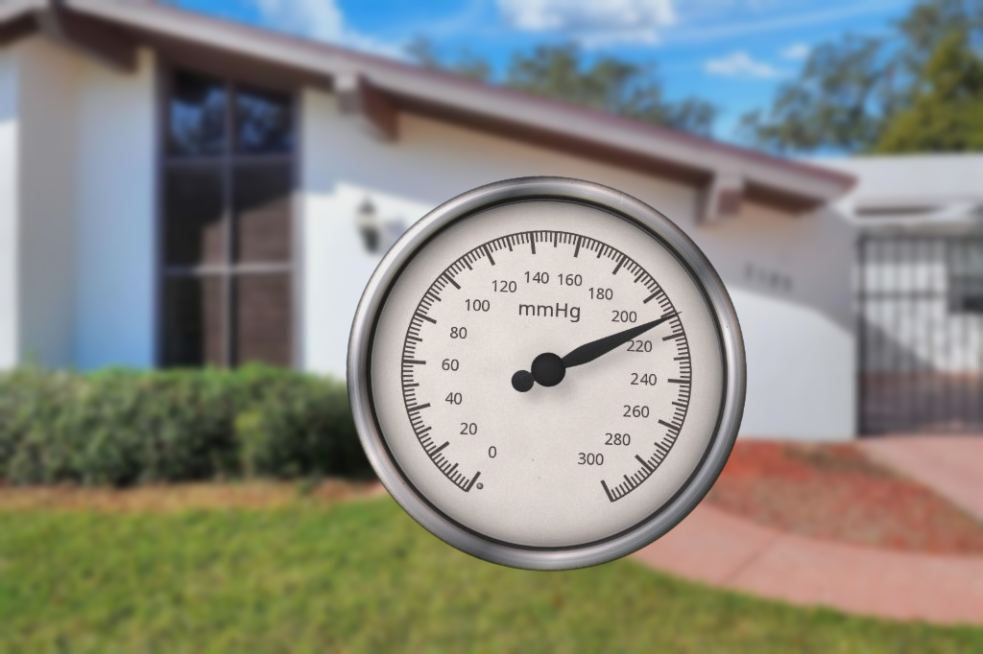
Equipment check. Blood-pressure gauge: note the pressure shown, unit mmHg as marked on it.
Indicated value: 212 mmHg
